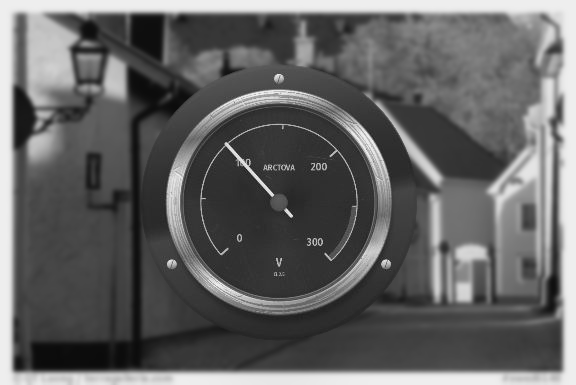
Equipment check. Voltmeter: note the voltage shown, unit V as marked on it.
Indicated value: 100 V
